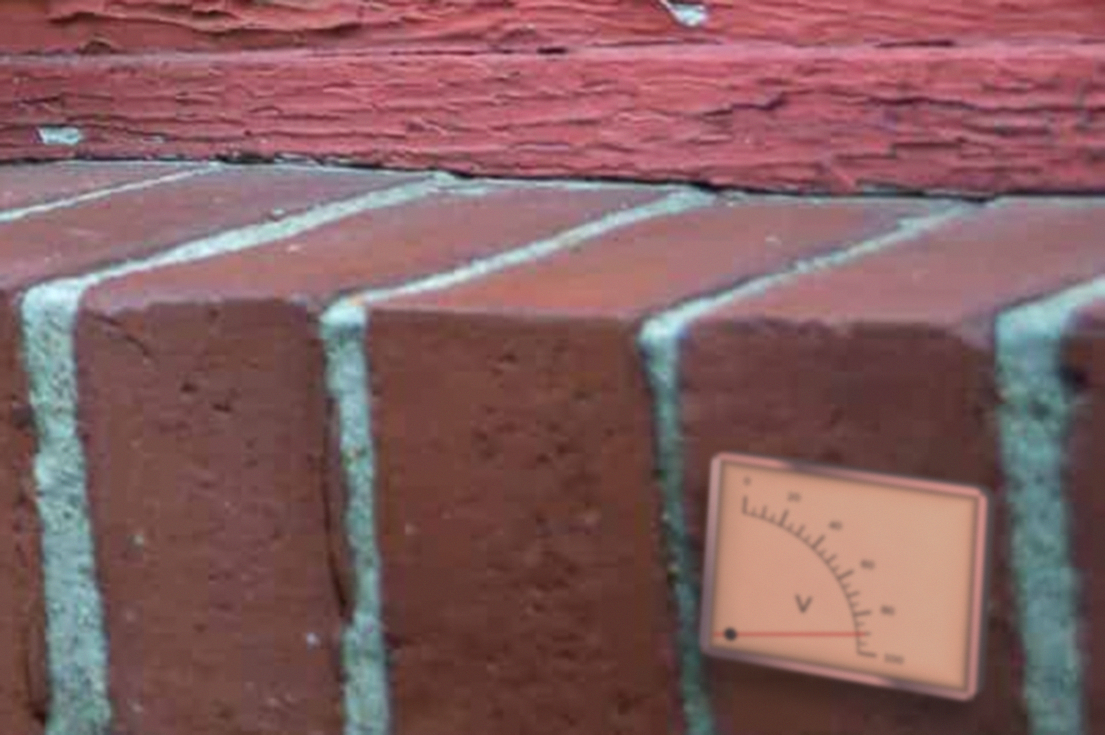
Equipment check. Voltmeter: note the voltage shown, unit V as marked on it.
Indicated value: 90 V
